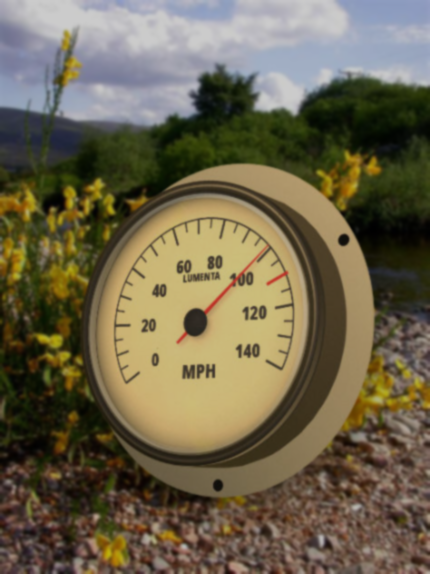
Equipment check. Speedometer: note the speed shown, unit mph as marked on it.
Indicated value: 100 mph
